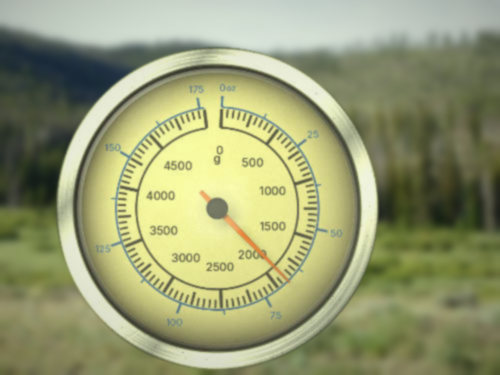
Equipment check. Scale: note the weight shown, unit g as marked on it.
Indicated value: 1900 g
